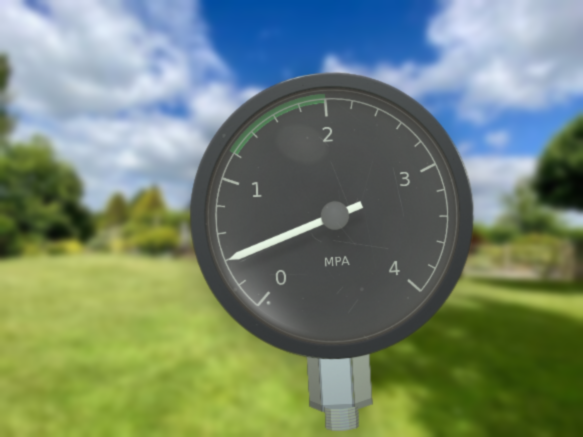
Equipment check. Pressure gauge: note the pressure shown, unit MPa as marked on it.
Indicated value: 0.4 MPa
